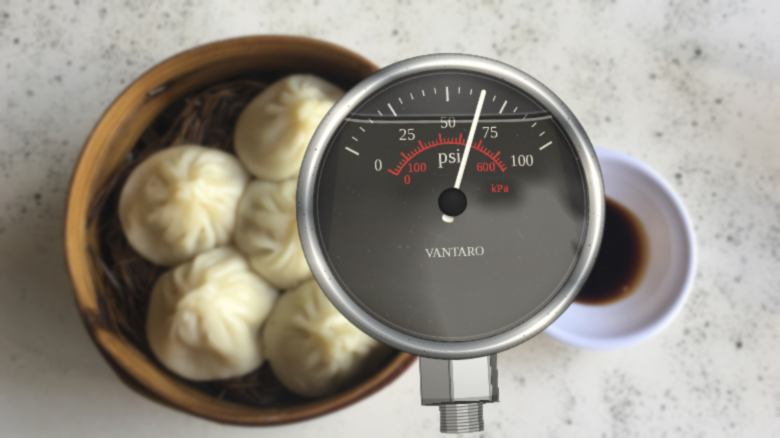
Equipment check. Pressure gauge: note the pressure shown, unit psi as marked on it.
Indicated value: 65 psi
